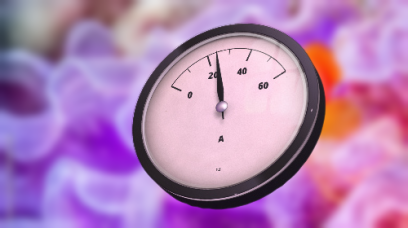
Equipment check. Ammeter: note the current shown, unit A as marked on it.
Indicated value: 25 A
